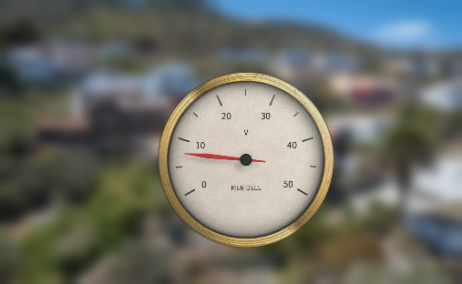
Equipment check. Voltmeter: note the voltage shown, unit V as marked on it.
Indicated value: 7.5 V
